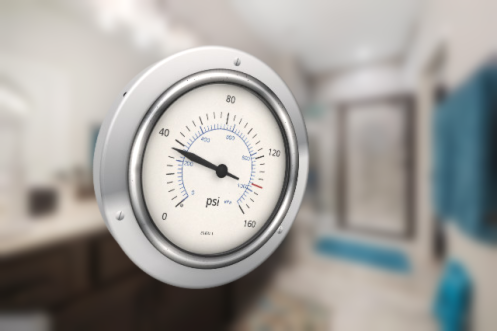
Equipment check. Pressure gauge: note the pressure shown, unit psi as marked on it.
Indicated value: 35 psi
